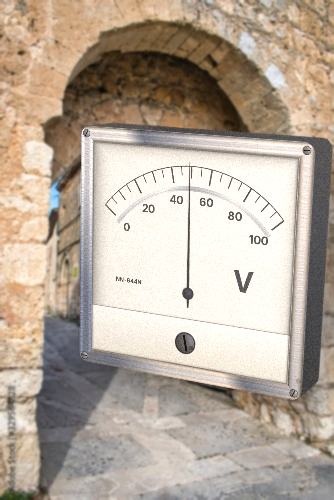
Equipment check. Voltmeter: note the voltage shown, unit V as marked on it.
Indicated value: 50 V
